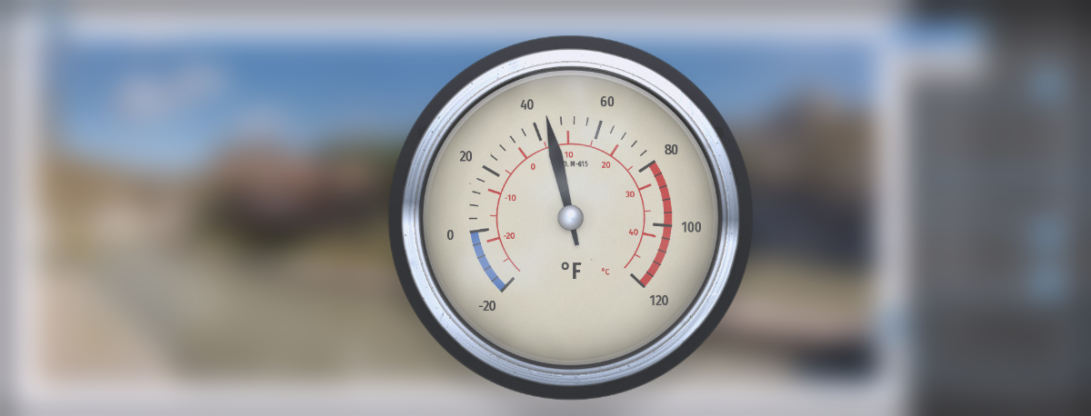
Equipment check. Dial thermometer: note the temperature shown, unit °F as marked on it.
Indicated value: 44 °F
